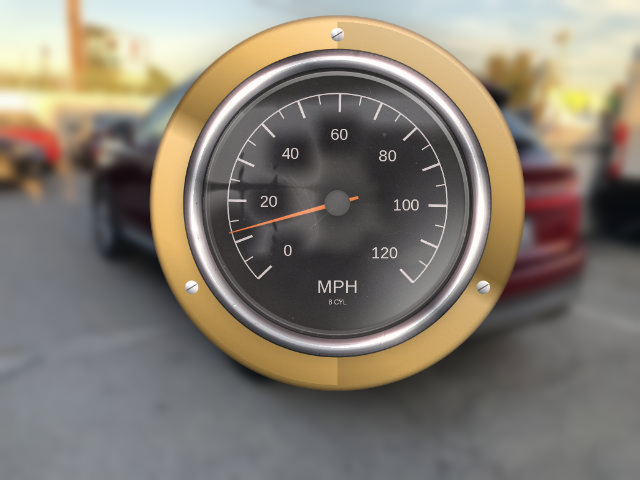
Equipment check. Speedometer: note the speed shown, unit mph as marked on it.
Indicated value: 12.5 mph
